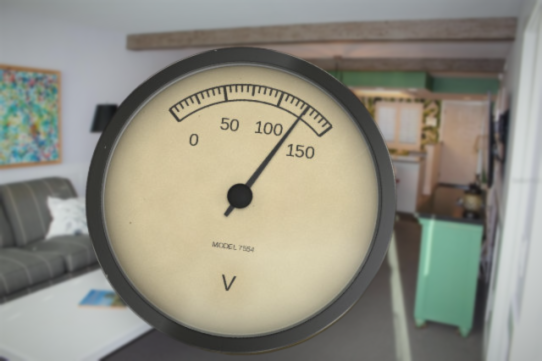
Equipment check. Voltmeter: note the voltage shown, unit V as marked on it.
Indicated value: 125 V
